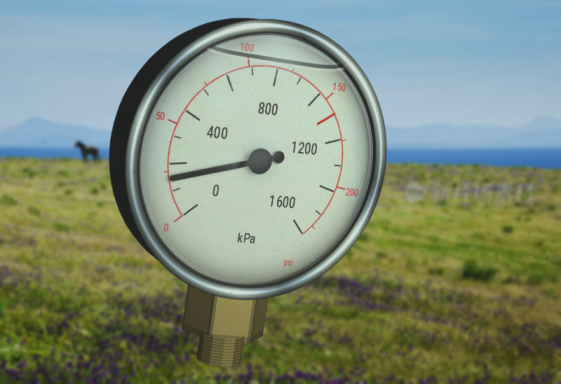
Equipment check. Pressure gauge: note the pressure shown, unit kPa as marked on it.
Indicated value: 150 kPa
